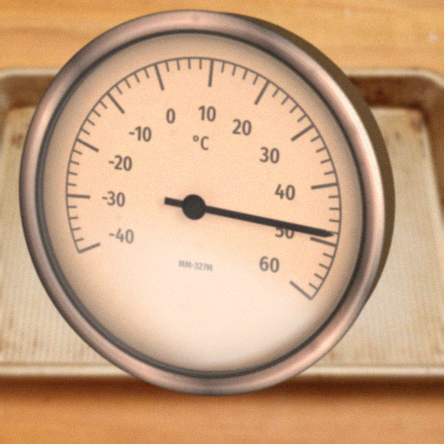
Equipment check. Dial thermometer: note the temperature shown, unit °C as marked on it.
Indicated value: 48 °C
